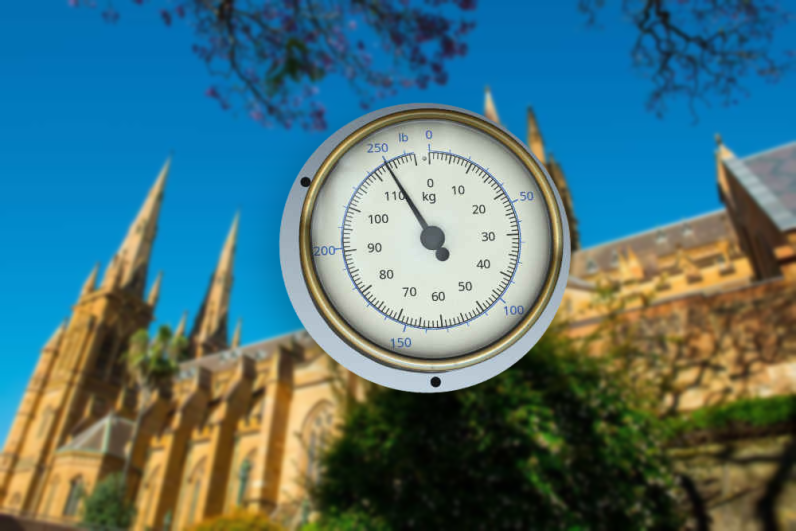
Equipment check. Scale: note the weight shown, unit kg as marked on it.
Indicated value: 113 kg
